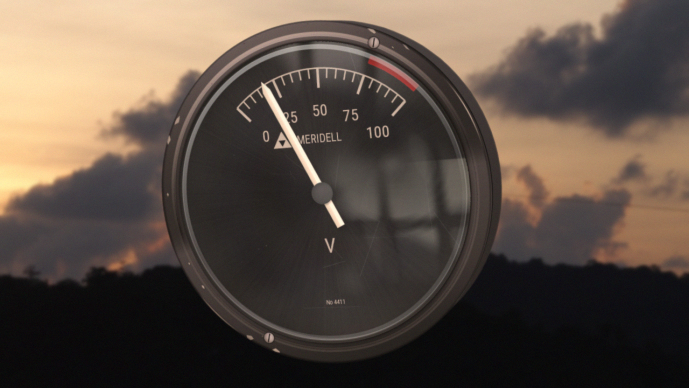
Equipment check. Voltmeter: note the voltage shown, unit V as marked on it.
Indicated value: 20 V
